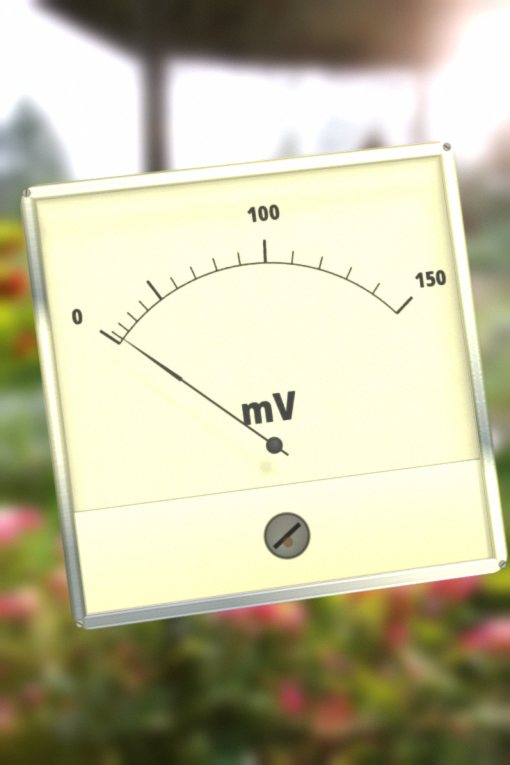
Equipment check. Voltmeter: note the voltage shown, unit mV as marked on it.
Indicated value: 10 mV
